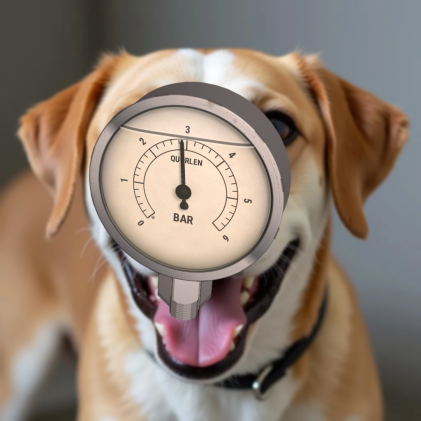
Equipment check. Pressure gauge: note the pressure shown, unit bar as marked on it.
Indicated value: 2.9 bar
